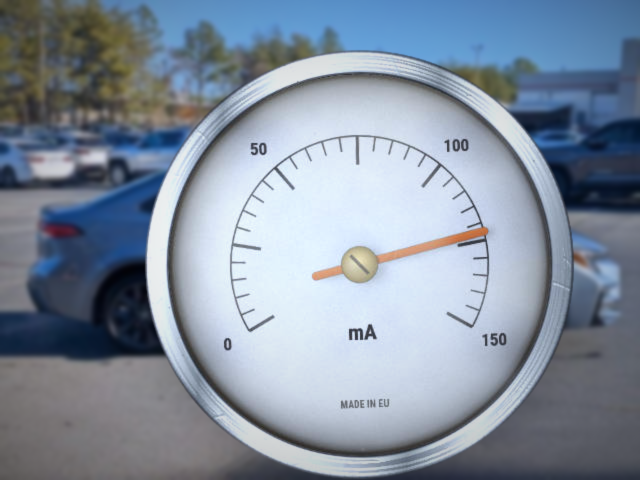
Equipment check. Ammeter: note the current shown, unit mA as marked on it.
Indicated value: 122.5 mA
